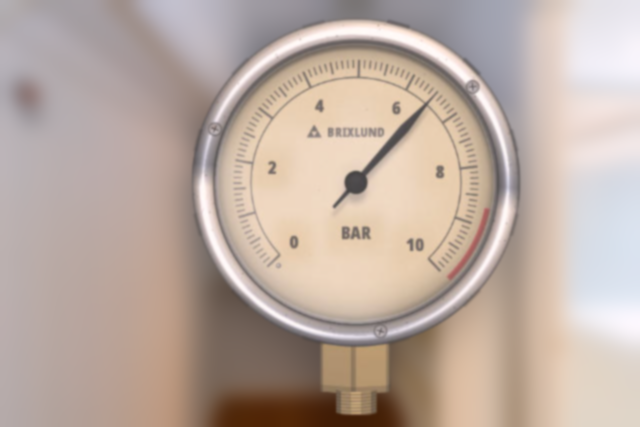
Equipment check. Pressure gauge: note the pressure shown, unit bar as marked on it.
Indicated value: 6.5 bar
